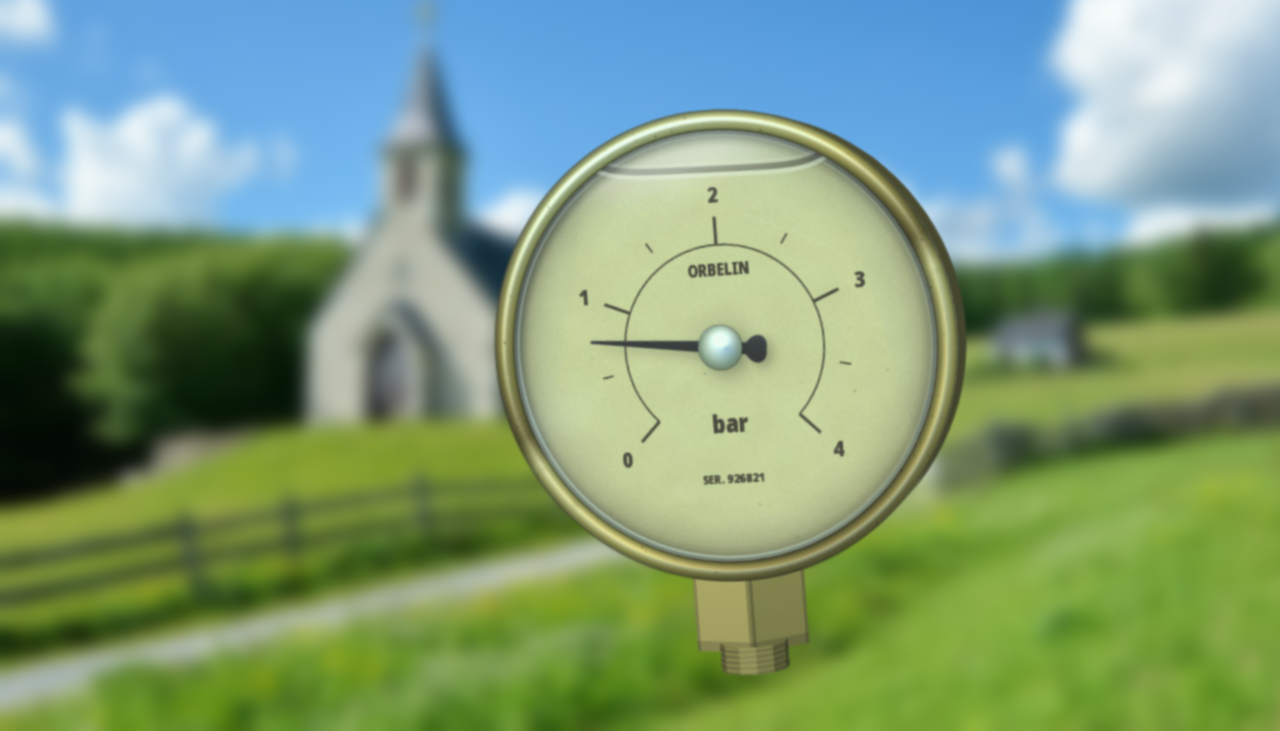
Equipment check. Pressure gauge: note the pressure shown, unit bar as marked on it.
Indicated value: 0.75 bar
